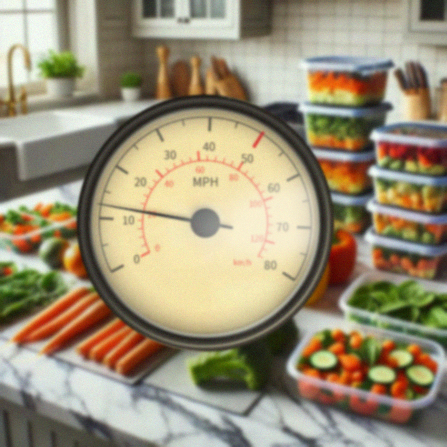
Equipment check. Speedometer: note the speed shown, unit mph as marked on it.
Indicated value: 12.5 mph
